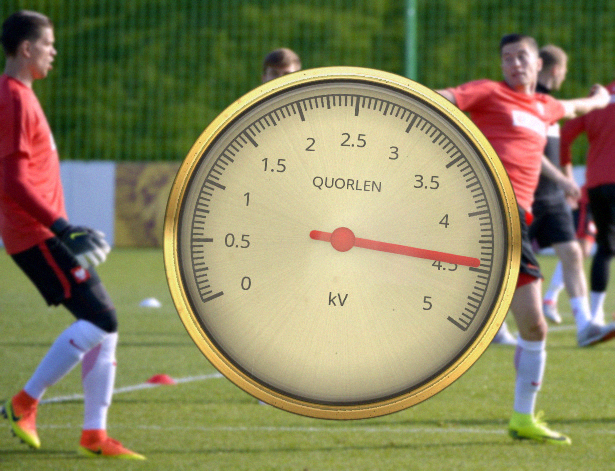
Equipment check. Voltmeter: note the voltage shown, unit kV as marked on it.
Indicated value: 4.45 kV
